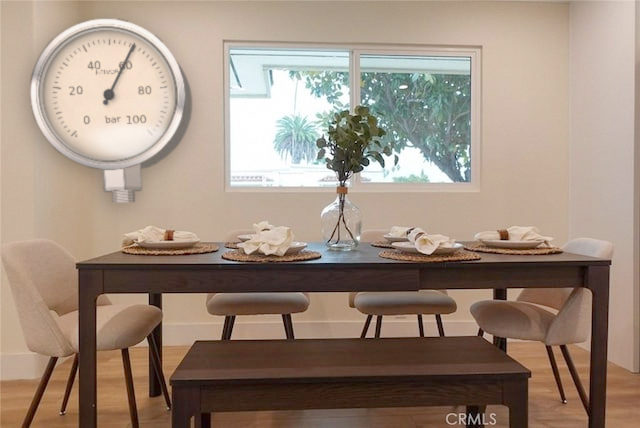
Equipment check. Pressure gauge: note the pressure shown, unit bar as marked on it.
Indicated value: 60 bar
